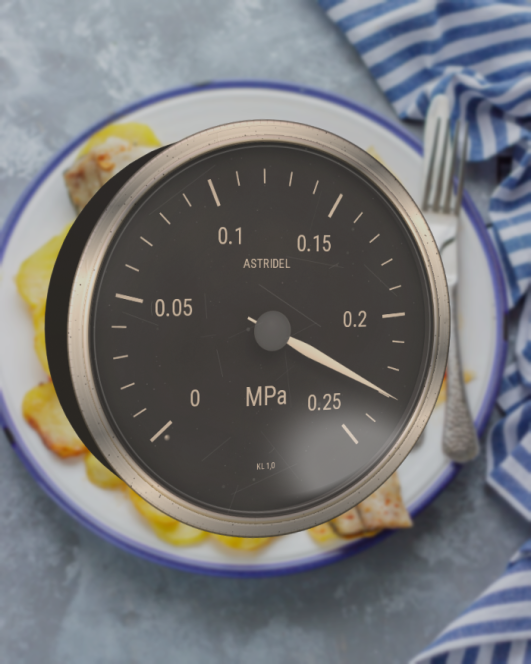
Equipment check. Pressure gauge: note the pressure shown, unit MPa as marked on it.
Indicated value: 0.23 MPa
